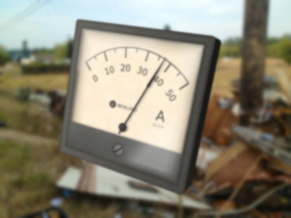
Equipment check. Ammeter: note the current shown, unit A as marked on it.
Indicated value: 37.5 A
